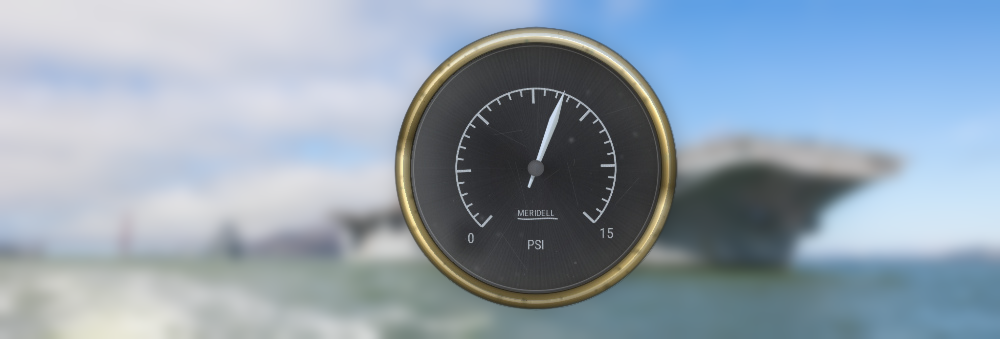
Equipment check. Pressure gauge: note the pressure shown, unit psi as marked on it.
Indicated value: 8.75 psi
